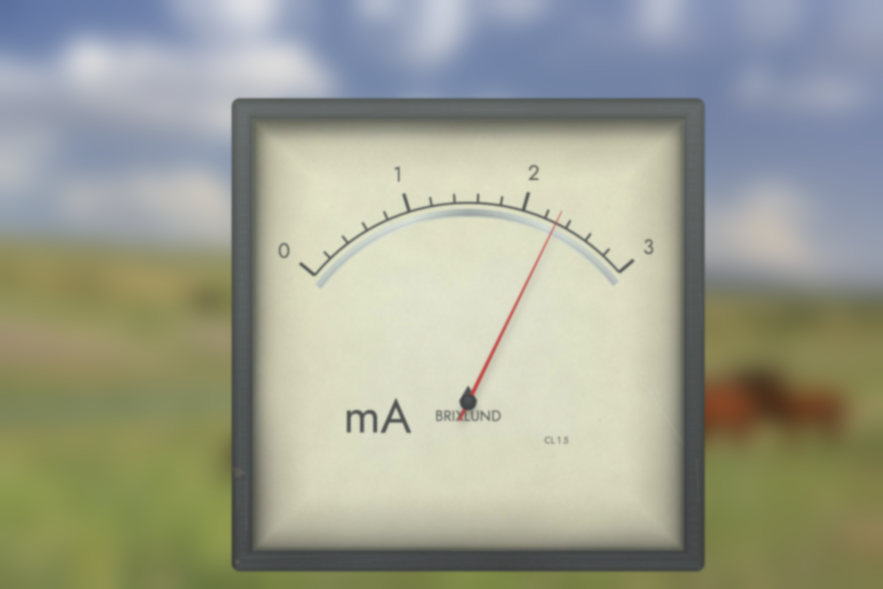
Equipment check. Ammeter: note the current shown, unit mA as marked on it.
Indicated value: 2.3 mA
